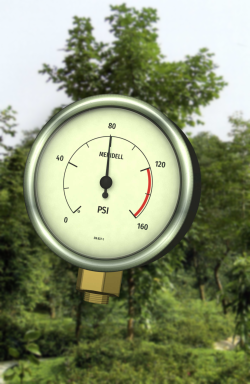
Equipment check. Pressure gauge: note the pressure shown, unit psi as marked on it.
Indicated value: 80 psi
